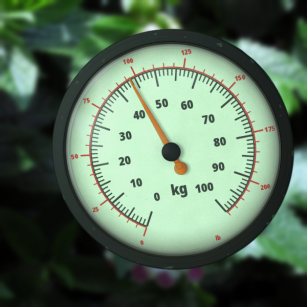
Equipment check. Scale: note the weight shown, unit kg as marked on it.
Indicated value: 44 kg
